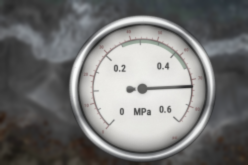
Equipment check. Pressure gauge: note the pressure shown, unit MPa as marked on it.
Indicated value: 0.5 MPa
